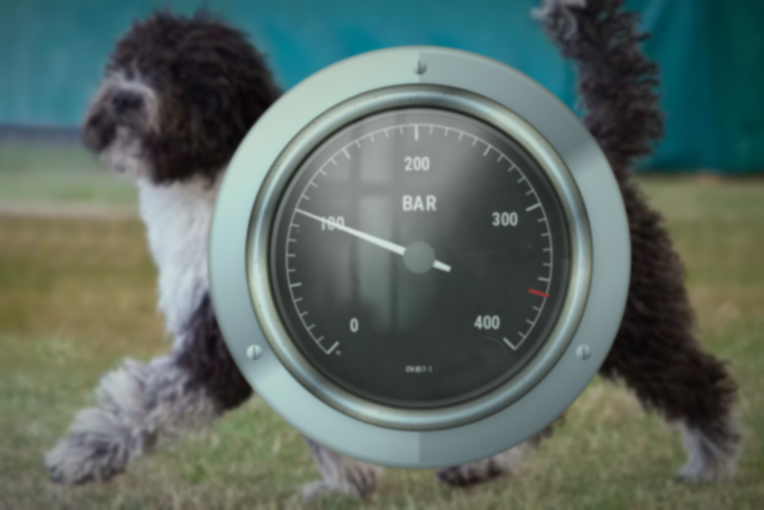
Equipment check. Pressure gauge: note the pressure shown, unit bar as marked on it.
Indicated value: 100 bar
